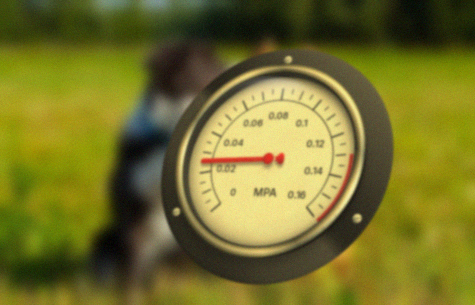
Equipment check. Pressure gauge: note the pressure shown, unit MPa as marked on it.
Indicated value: 0.025 MPa
